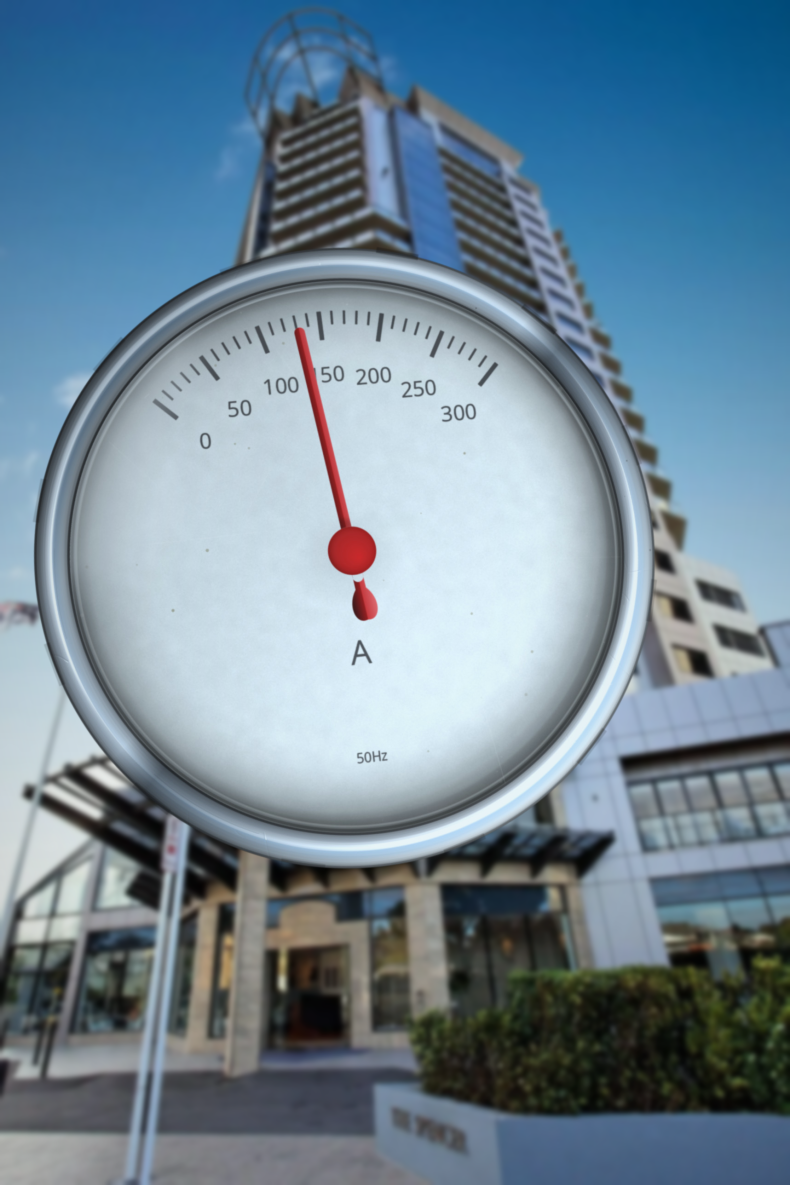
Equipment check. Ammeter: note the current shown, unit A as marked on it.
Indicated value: 130 A
